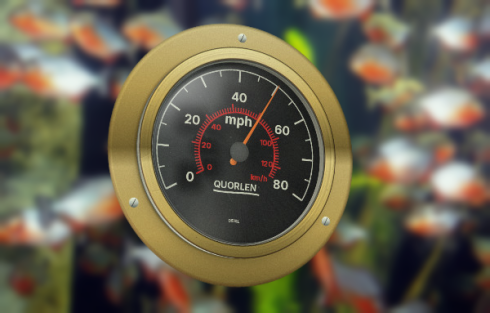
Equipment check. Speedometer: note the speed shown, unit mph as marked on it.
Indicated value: 50 mph
